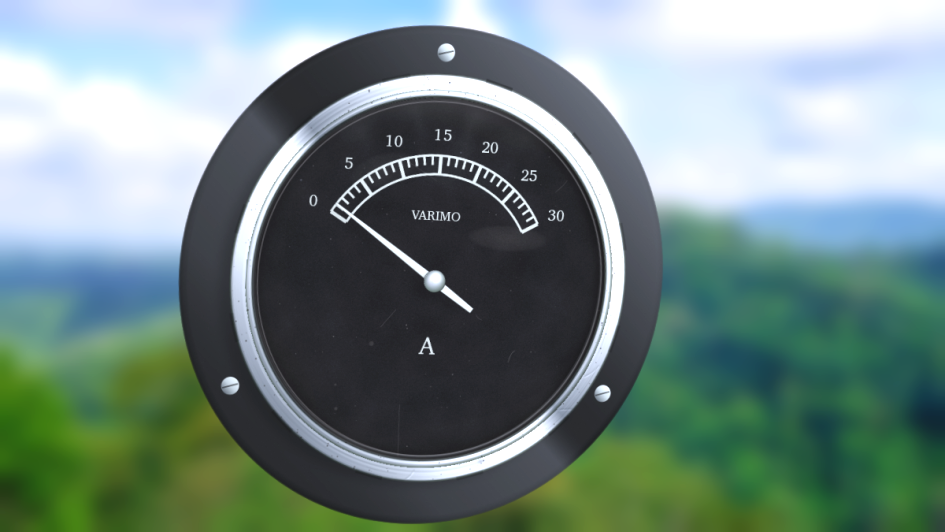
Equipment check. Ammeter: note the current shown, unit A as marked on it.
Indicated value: 1 A
